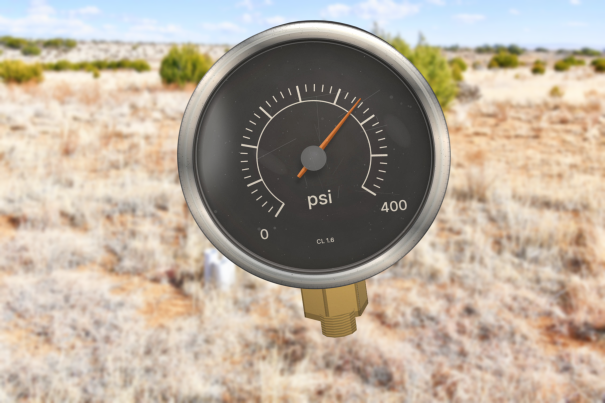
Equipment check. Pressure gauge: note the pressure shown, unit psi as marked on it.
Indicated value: 275 psi
